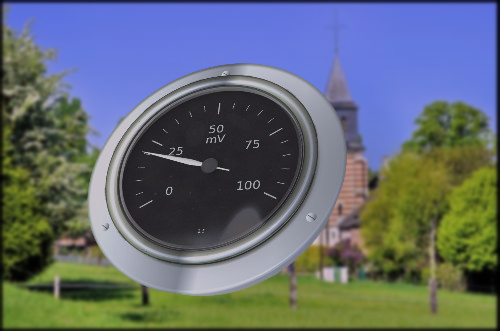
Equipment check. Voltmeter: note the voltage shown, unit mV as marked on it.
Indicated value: 20 mV
